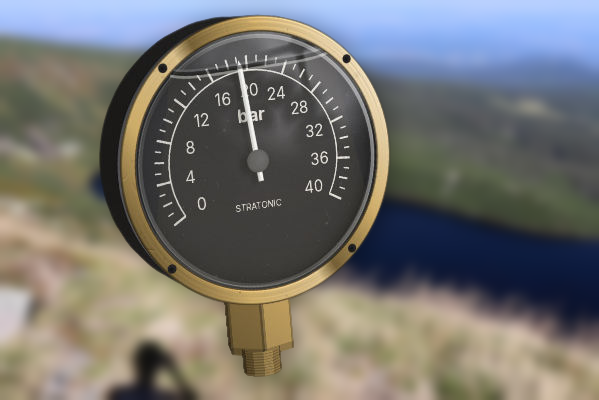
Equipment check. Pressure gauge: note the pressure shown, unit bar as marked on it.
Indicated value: 19 bar
